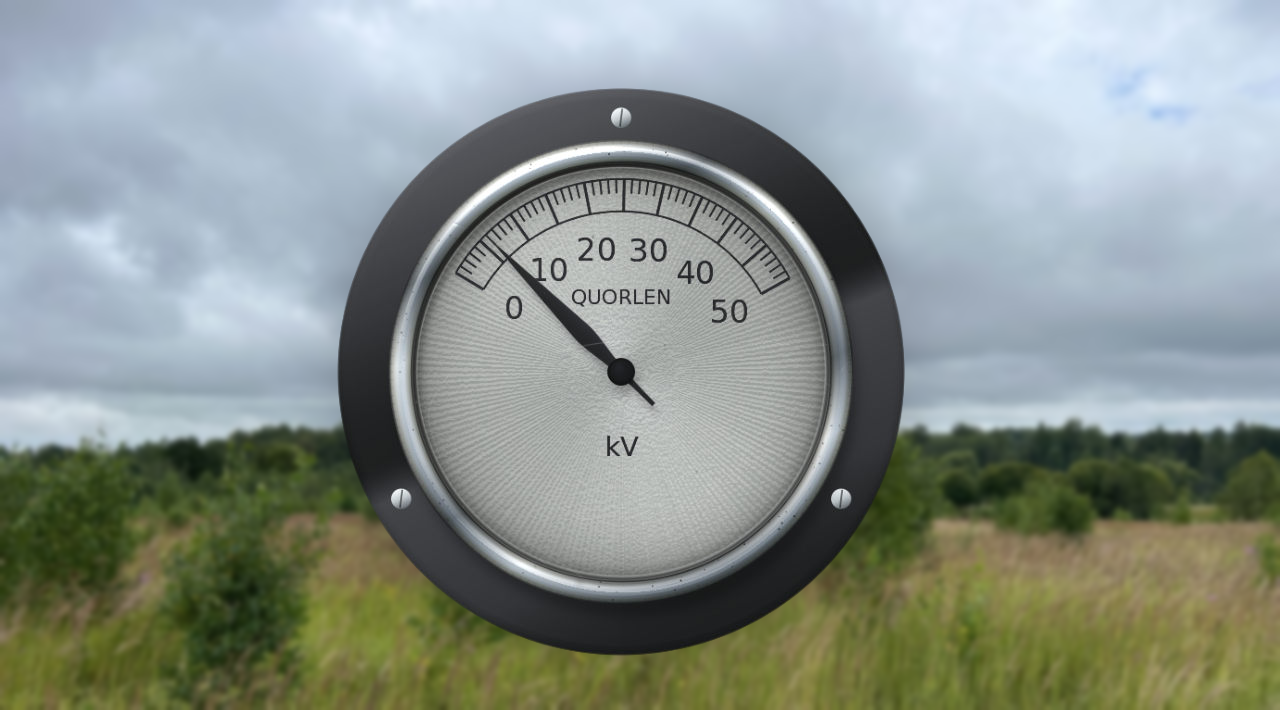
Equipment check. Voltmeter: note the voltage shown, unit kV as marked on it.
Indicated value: 6 kV
